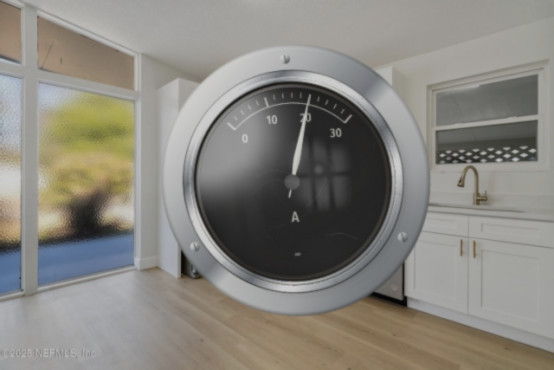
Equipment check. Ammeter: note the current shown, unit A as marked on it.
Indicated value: 20 A
